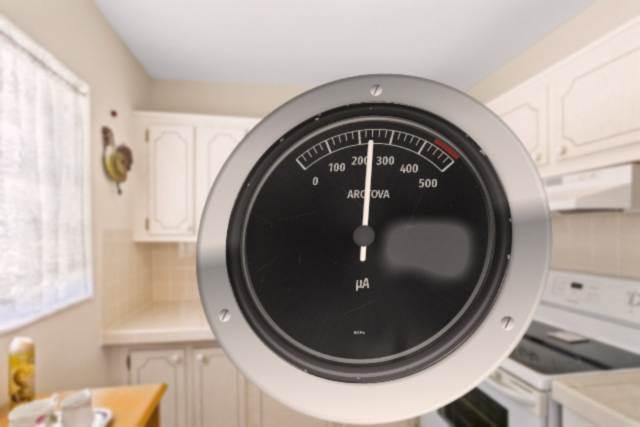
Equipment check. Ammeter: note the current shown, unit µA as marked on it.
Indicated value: 240 µA
